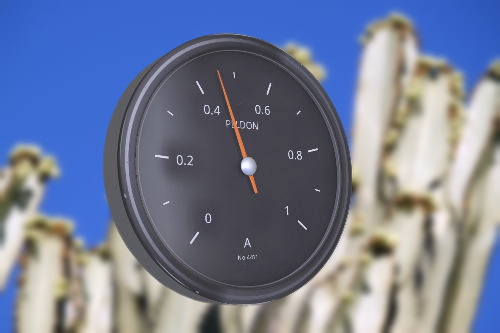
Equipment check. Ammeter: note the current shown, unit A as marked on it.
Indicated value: 0.45 A
